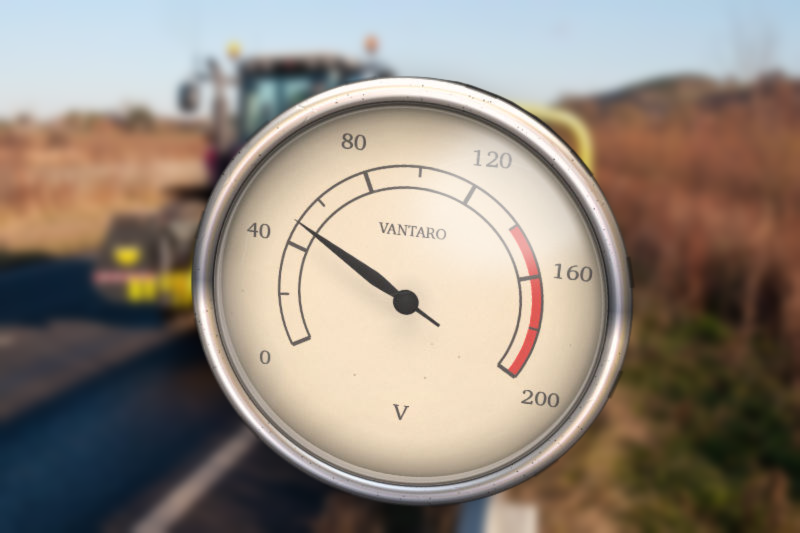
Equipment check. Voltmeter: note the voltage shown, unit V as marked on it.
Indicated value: 50 V
